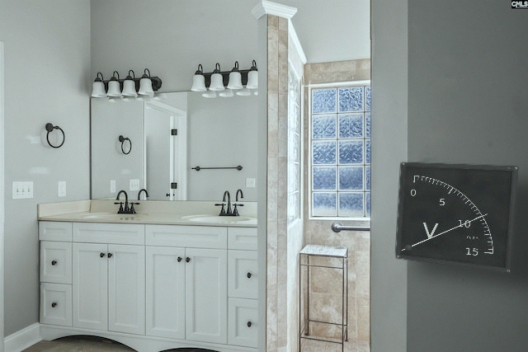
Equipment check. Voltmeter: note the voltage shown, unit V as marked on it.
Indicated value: 10 V
